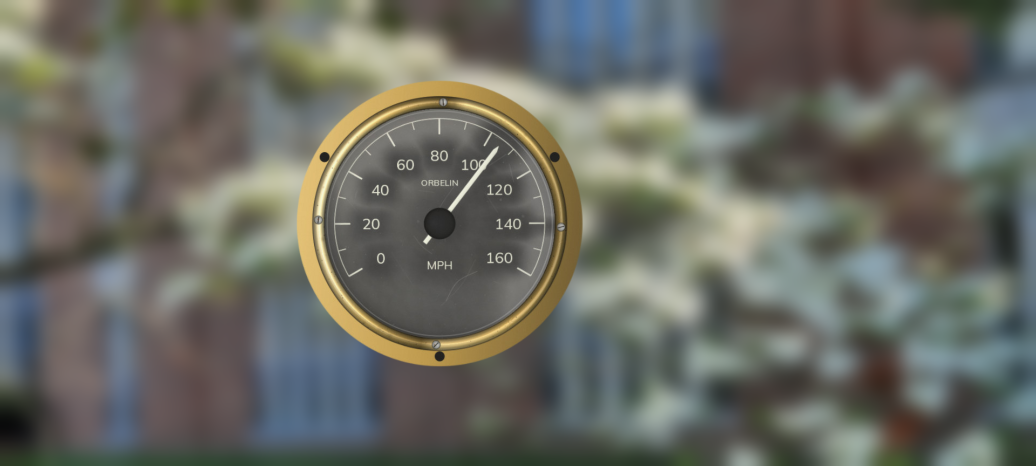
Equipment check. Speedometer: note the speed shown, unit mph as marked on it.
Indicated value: 105 mph
